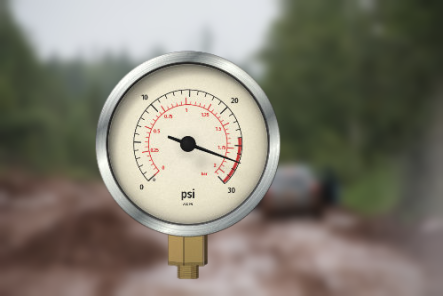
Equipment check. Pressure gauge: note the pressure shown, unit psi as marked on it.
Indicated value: 27 psi
